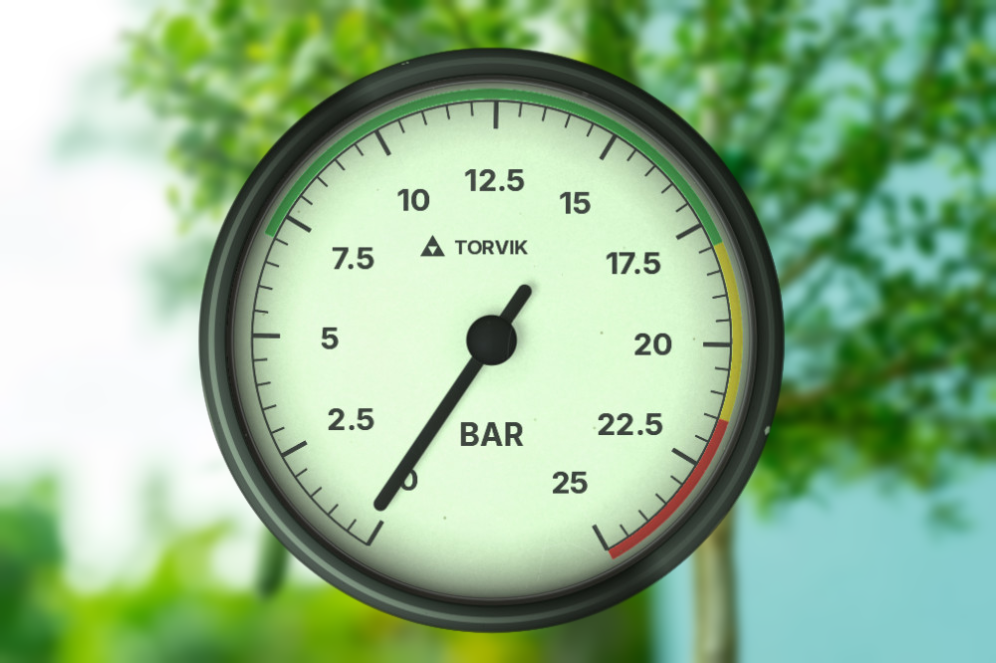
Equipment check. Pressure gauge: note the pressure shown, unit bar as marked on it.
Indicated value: 0.25 bar
